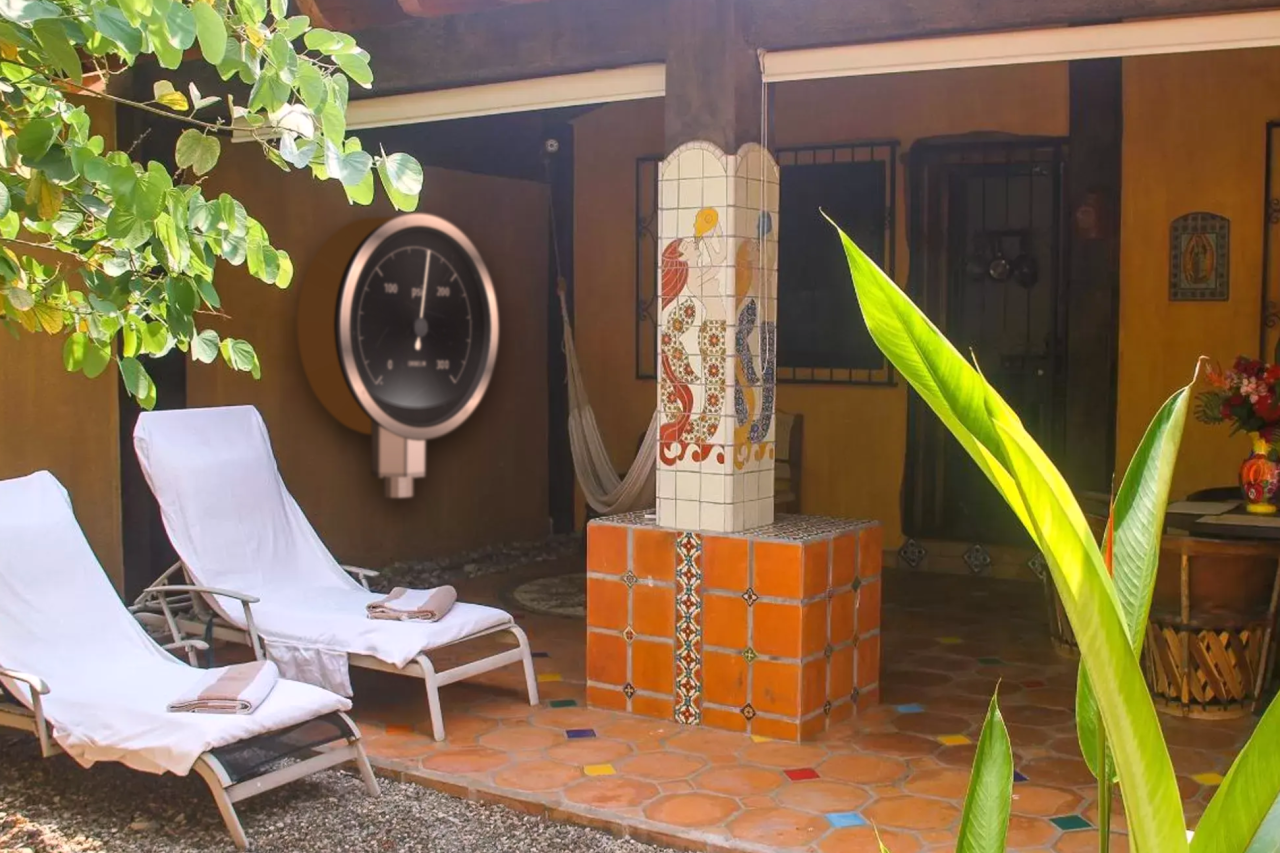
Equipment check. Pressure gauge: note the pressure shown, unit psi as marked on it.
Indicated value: 160 psi
